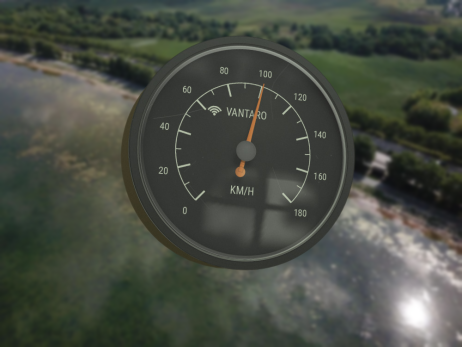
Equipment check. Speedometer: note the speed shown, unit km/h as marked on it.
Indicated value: 100 km/h
